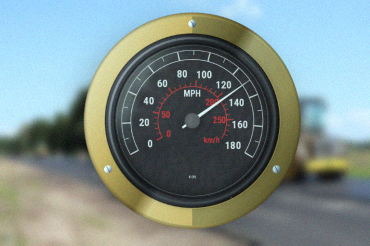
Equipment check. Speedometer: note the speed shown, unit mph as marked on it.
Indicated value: 130 mph
